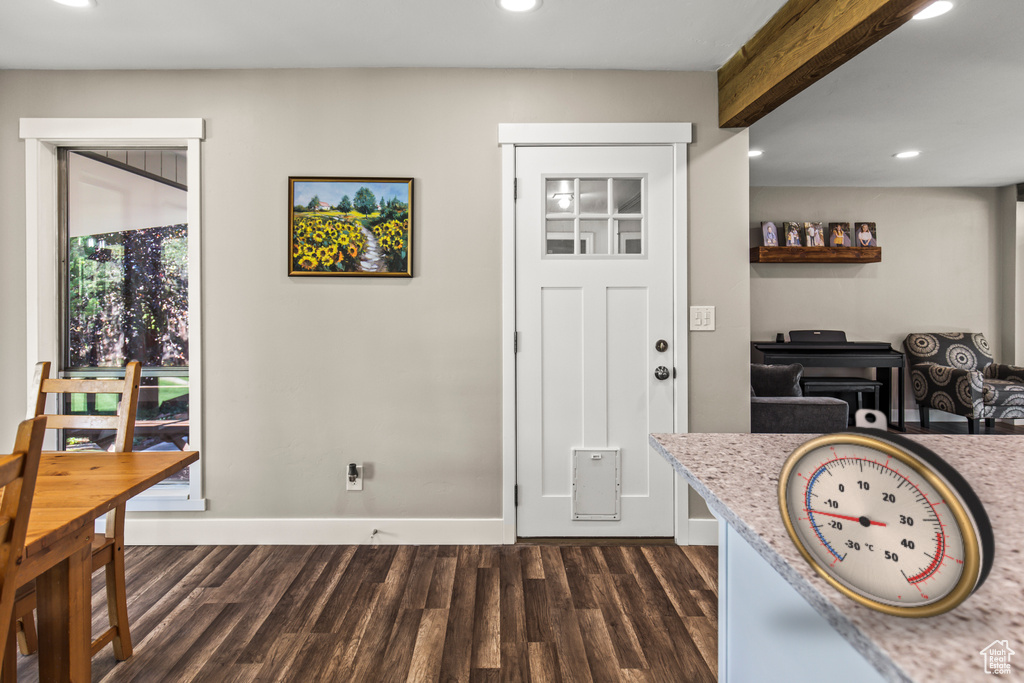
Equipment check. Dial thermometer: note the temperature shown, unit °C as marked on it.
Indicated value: -15 °C
